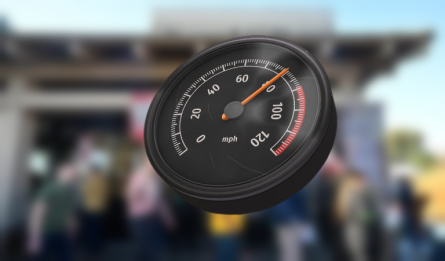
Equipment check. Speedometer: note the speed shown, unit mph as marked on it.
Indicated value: 80 mph
